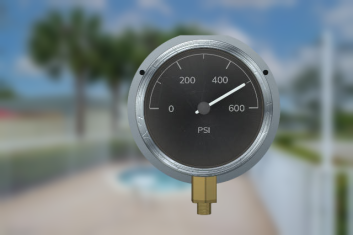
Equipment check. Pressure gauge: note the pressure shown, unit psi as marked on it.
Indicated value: 500 psi
